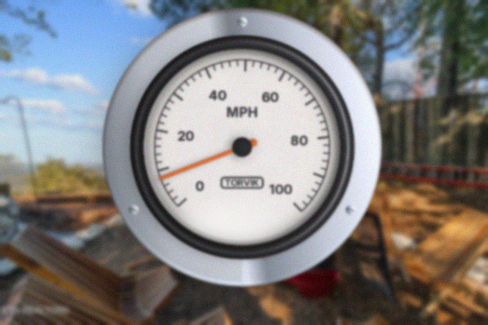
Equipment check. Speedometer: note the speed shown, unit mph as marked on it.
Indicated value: 8 mph
